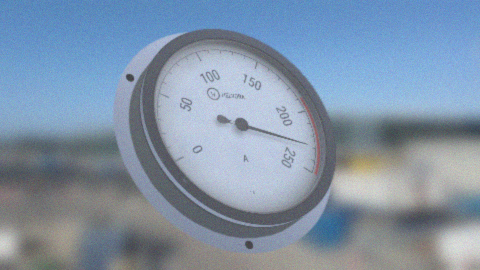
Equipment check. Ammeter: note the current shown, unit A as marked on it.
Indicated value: 230 A
